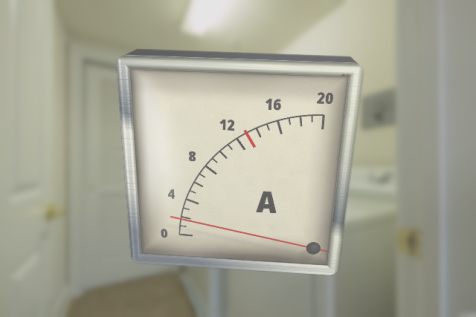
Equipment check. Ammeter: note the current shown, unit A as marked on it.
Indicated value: 2 A
